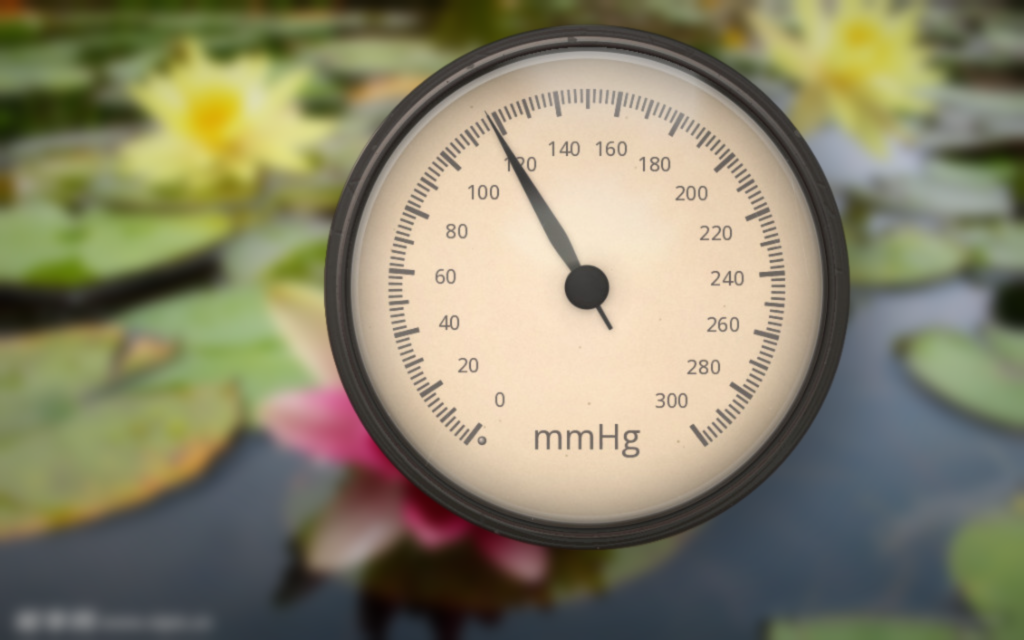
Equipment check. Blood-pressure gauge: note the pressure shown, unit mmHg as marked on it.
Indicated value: 118 mmHg
